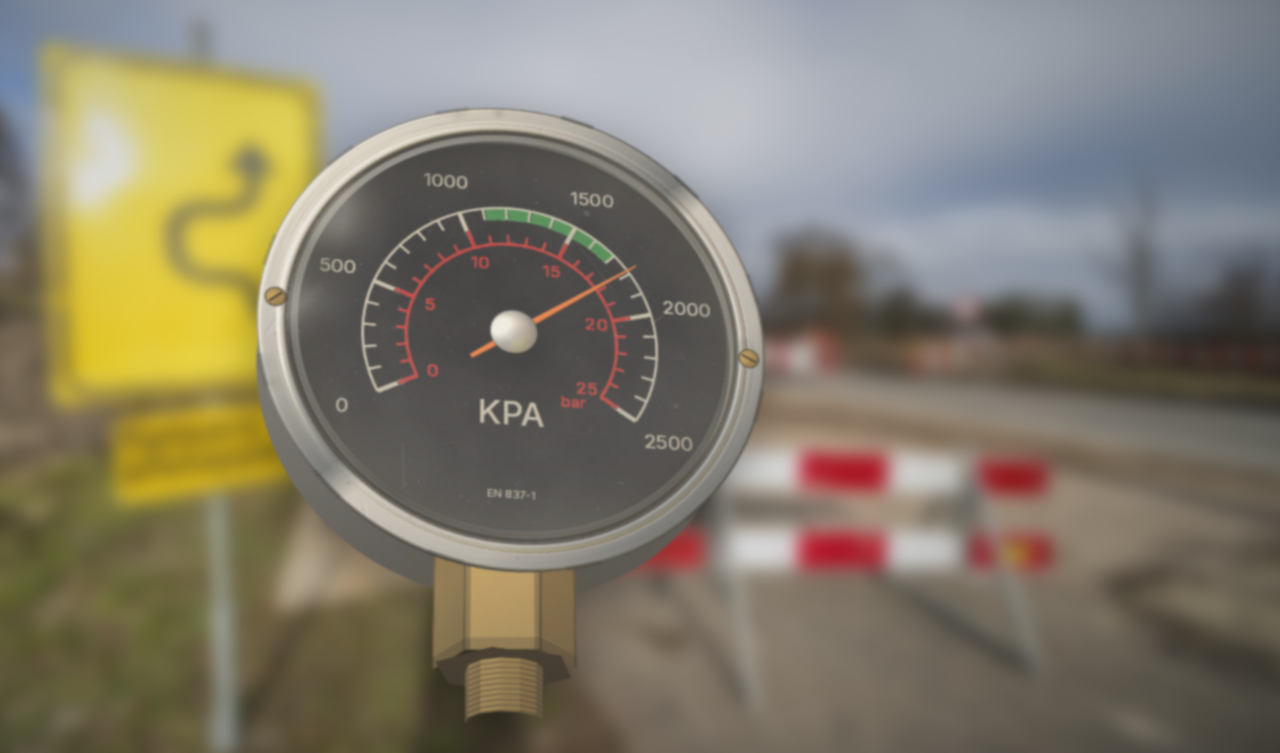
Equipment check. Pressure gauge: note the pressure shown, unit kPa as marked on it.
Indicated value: 1800 kPa
